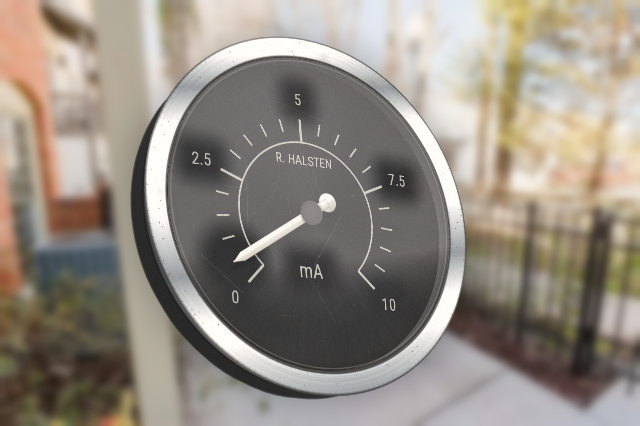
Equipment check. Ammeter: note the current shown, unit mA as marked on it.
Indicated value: 0.5 mA
